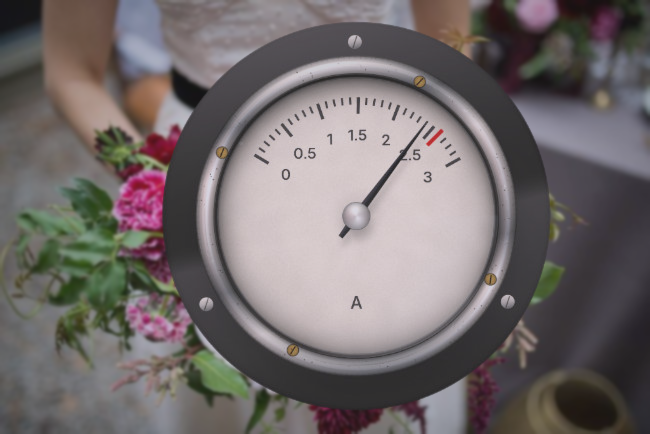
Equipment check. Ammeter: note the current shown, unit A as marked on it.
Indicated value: 2.4 A
